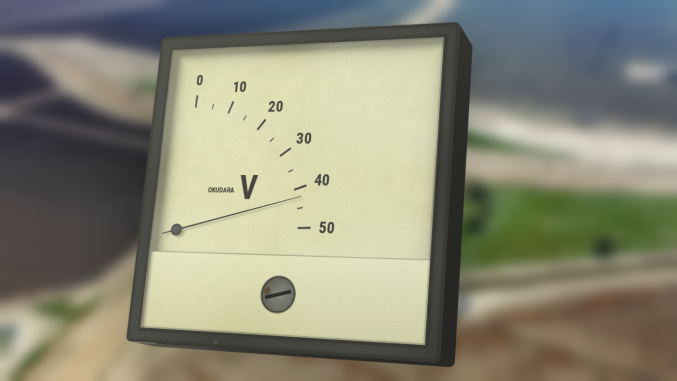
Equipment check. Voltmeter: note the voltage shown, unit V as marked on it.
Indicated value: 42.5 V
